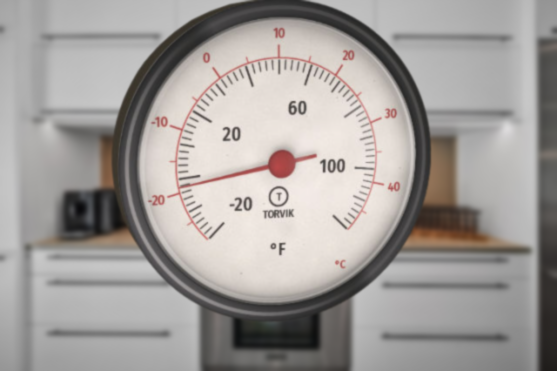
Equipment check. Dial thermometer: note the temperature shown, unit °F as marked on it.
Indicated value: -2 °F
